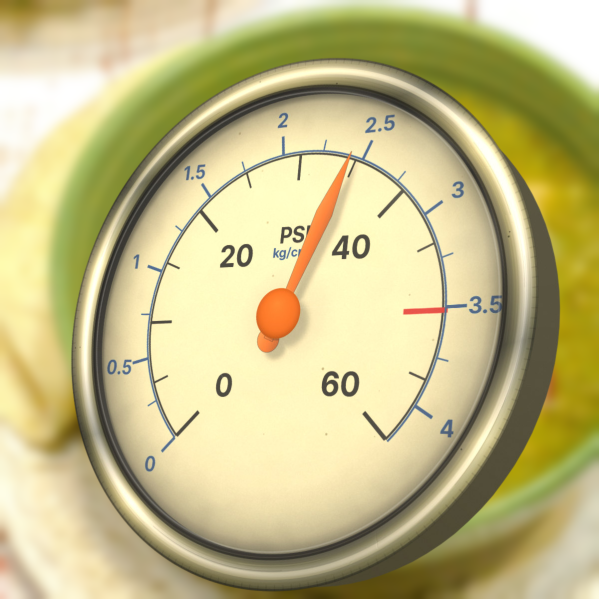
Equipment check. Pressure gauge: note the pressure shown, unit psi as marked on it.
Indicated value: 35 psi
